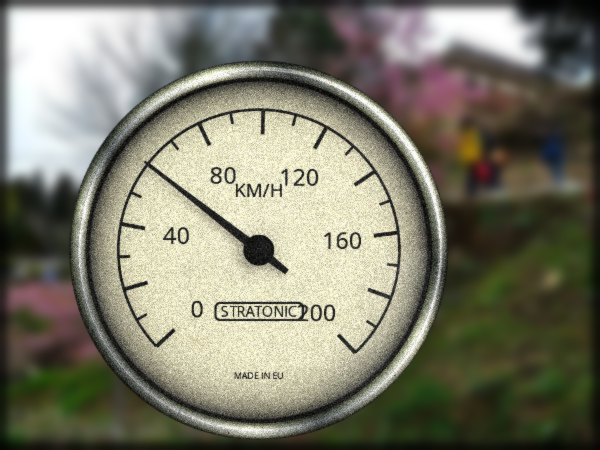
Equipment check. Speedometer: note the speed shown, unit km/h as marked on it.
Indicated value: 60 km/h
